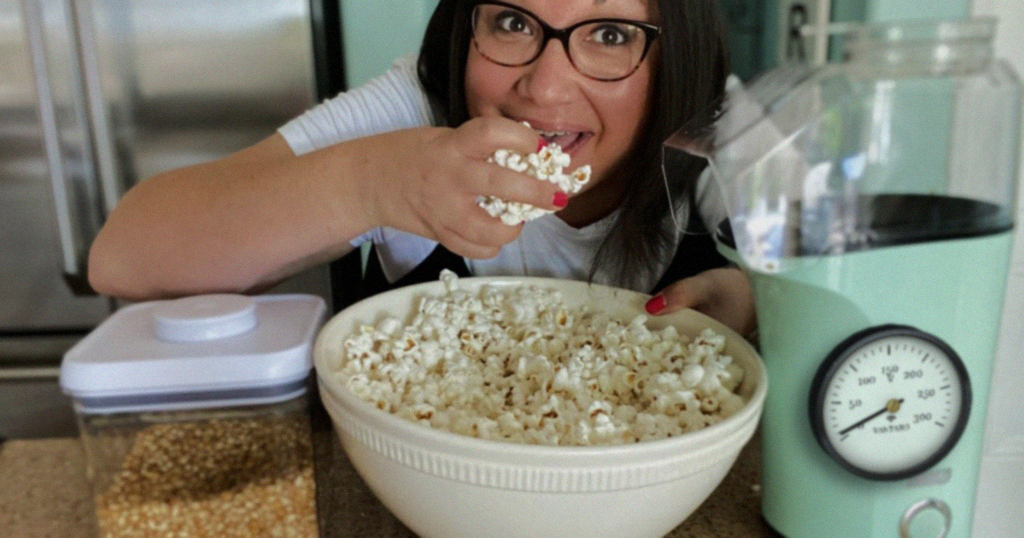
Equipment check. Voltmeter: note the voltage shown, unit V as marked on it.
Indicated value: 10 V
